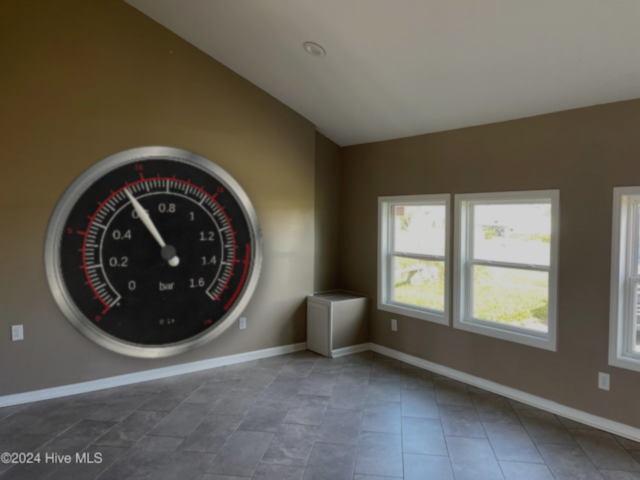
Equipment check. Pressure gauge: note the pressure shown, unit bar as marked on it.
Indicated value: 0.6 bar
